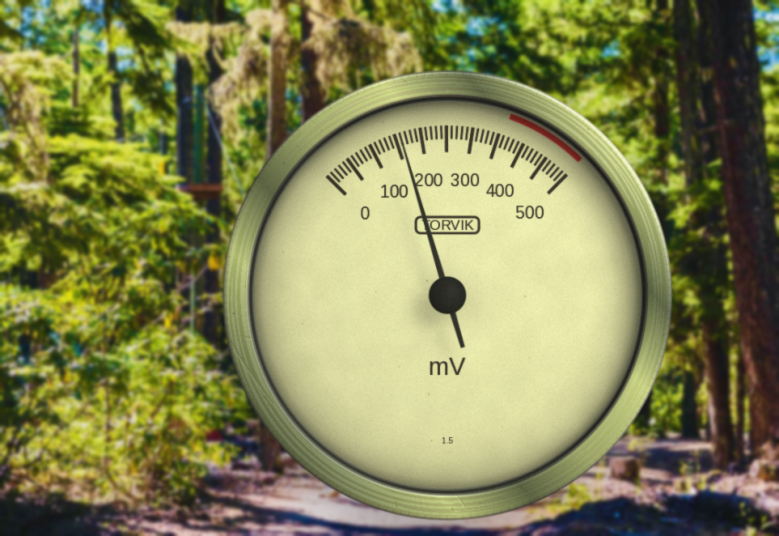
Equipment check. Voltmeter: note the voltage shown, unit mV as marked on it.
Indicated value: 160 mV
